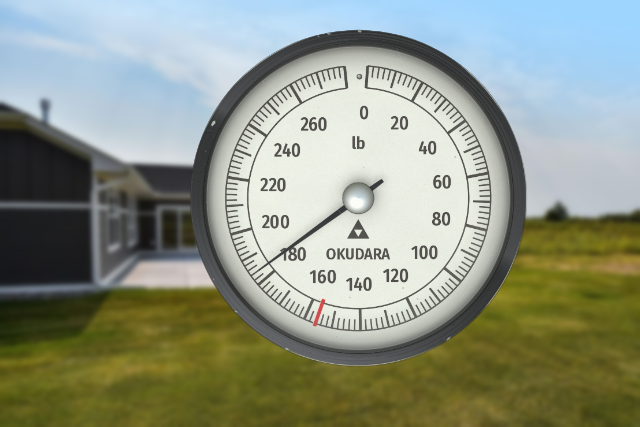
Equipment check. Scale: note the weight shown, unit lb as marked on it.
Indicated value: 184 lb
